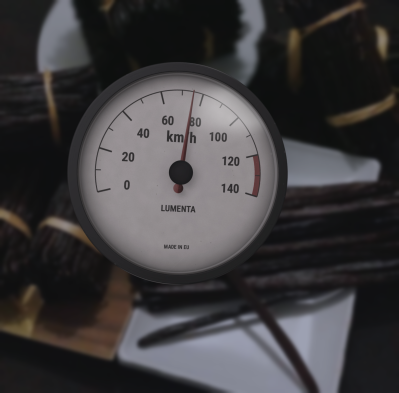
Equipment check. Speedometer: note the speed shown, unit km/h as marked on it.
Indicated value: 75 km/h
